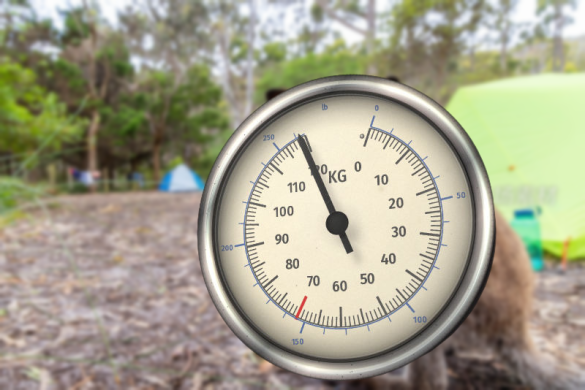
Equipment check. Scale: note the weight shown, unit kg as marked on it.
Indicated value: 119 kg
